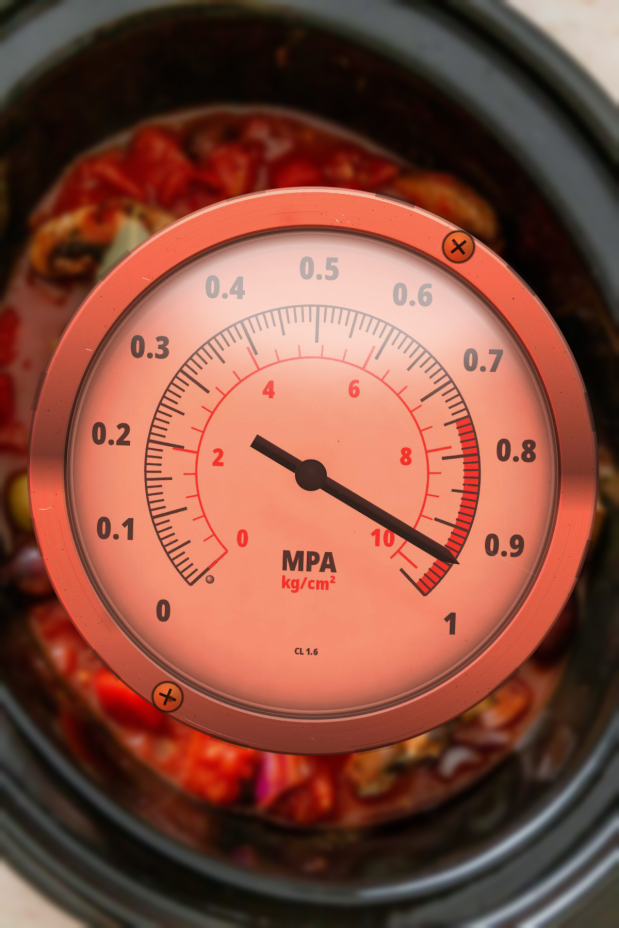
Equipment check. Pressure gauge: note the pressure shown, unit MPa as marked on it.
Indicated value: 0.94 MPa
